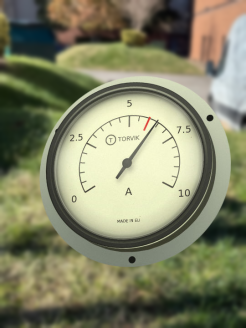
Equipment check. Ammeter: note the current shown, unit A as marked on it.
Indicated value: 6.5 A
